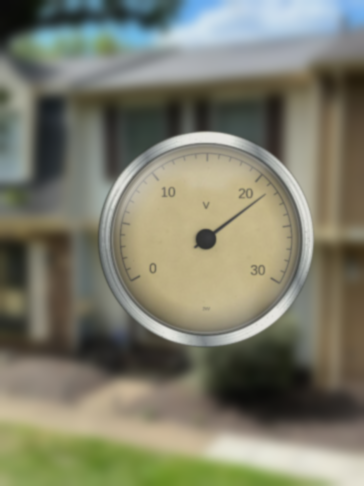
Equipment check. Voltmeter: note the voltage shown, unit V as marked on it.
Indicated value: 21.5 V
